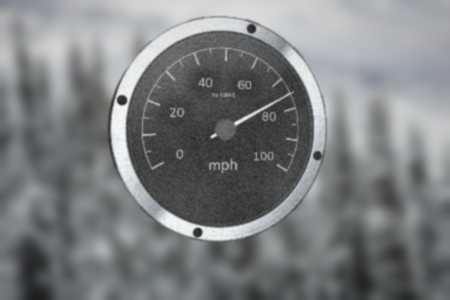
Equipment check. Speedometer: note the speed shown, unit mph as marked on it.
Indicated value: 75 mph
